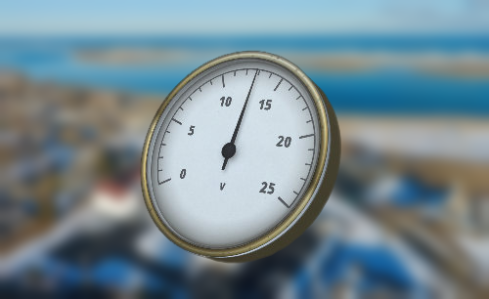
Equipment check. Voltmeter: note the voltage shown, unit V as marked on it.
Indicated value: 13 V
